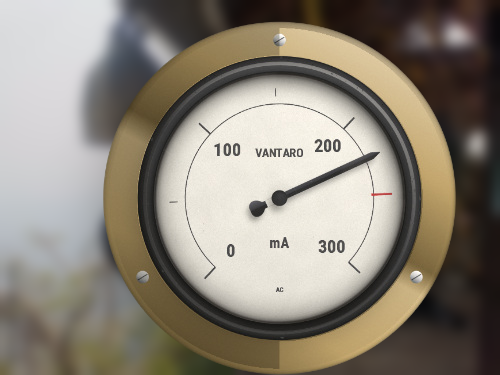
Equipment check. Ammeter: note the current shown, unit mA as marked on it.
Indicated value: 225 mA
